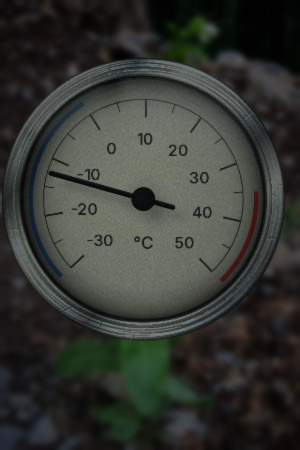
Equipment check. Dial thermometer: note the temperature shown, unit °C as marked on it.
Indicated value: -12.5 °C
